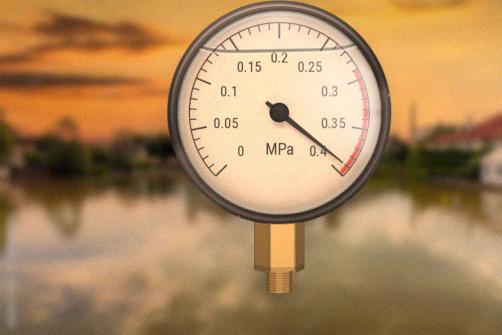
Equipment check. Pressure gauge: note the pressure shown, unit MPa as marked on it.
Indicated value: 0.39 MPa
